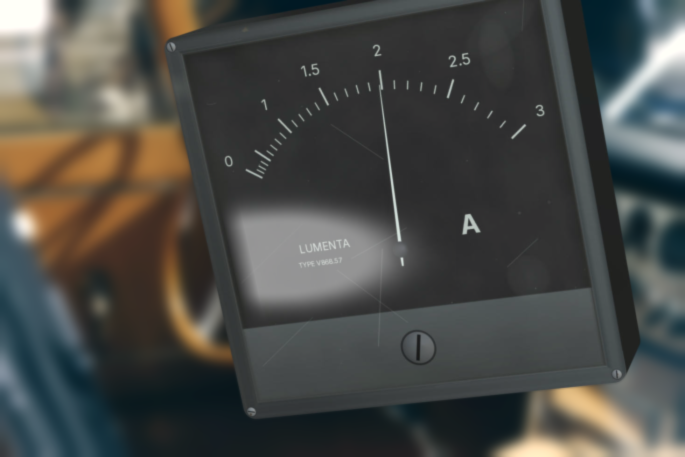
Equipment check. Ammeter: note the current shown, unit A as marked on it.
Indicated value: 2 A
